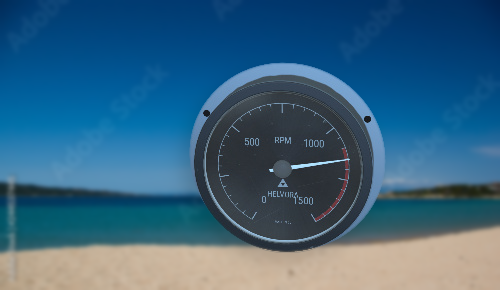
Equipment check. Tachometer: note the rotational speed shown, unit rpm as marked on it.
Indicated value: 1150 rpm
